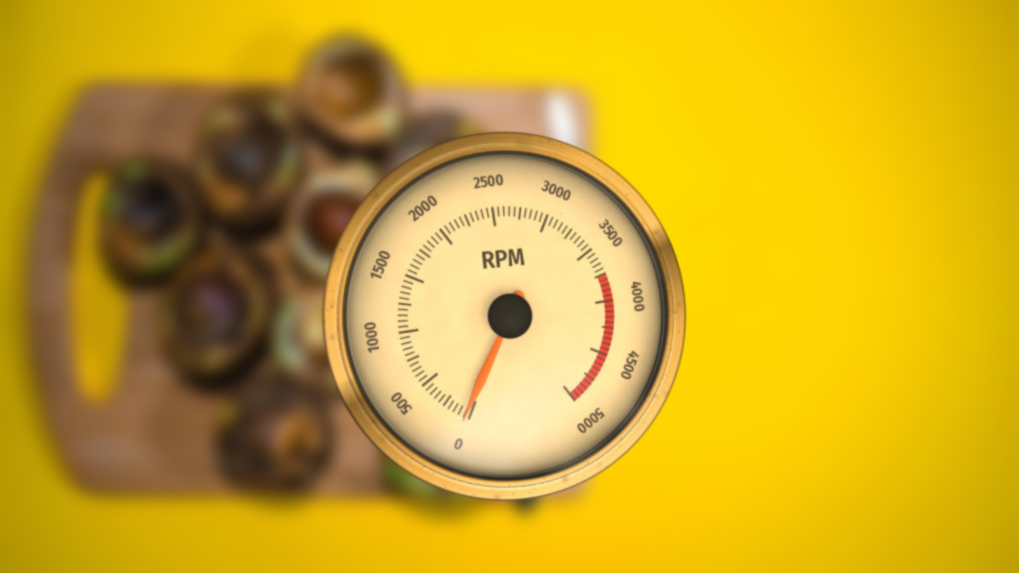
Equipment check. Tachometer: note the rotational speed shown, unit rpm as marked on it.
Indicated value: 50 rpm
